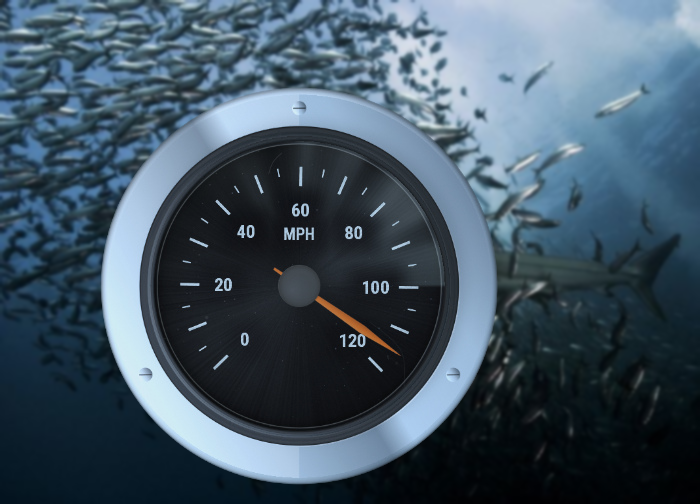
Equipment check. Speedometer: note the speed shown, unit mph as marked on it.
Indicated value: 115 mph
